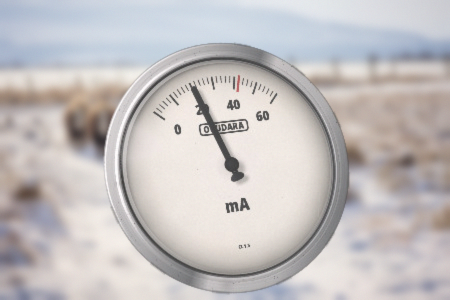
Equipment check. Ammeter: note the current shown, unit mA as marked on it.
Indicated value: 20 mA
